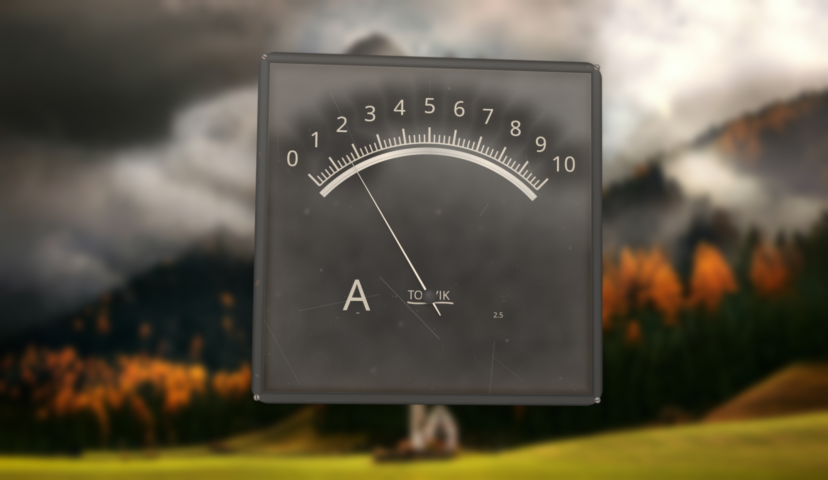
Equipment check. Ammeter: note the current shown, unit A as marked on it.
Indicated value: 1.6 A
